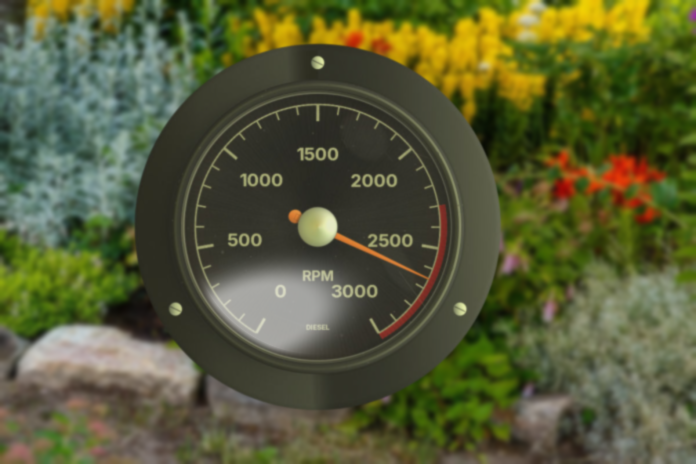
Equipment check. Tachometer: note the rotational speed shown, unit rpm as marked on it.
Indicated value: 2650 rpm
